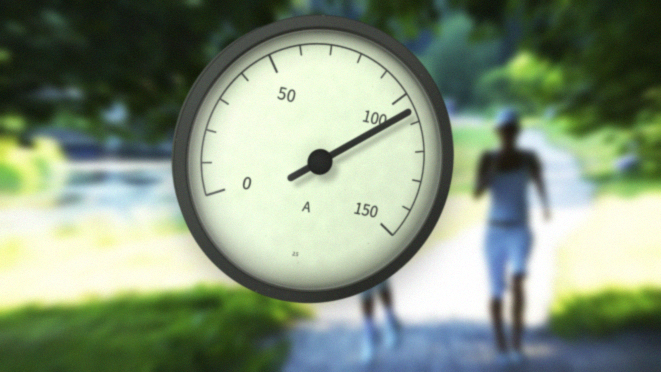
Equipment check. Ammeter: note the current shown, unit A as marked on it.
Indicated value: 105 A
